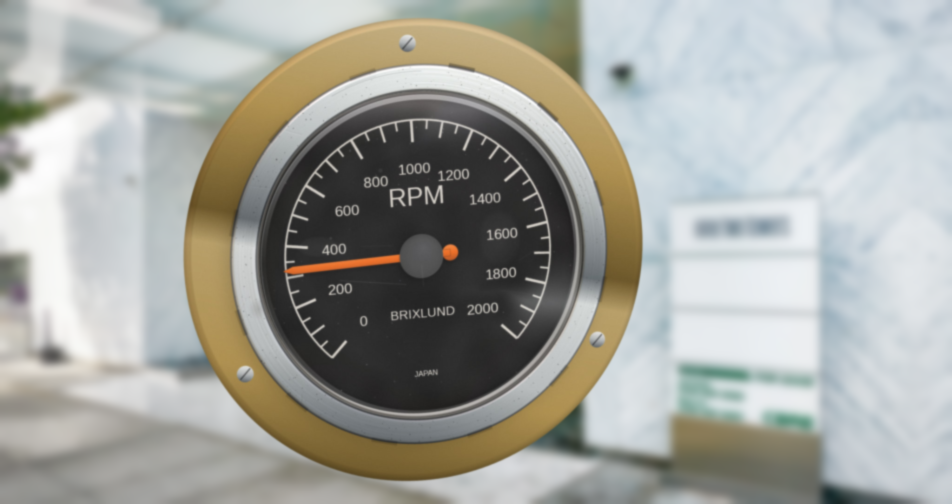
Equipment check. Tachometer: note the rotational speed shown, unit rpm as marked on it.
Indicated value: 325 rpm
